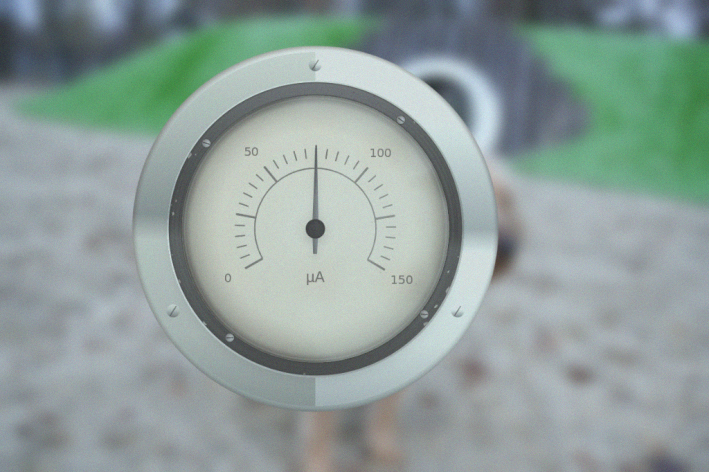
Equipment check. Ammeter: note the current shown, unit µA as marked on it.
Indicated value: 75 µA
